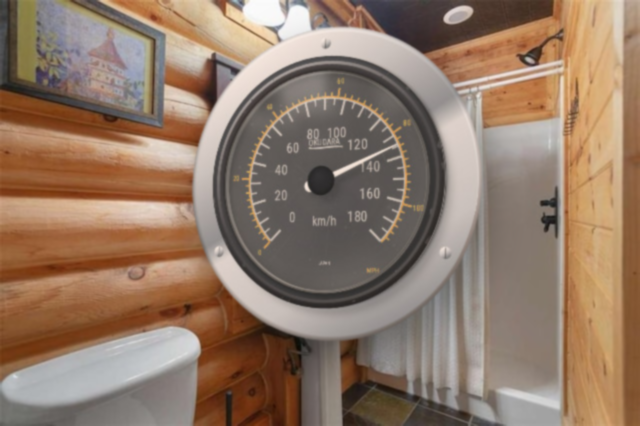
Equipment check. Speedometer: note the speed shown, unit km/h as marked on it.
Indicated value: 135 km/h
